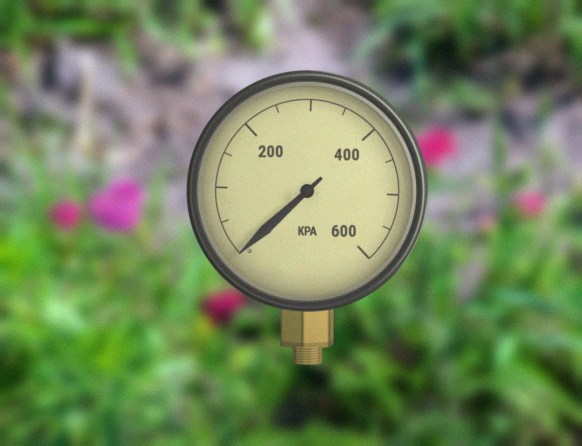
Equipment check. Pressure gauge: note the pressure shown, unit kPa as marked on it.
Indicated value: 0 kPa
